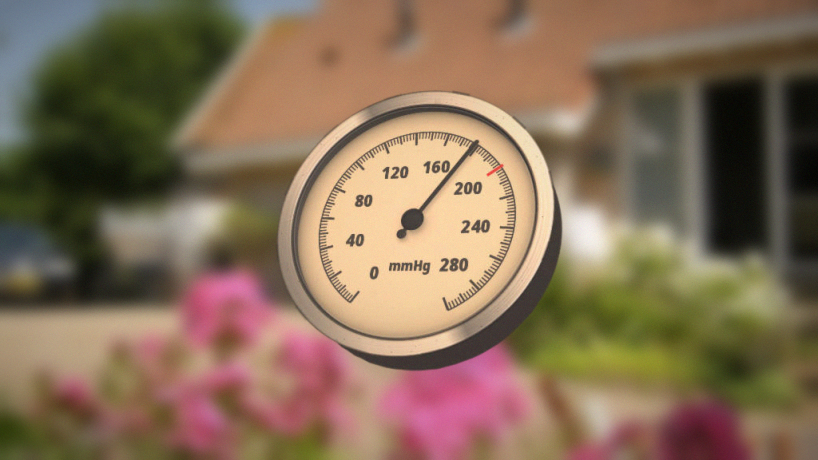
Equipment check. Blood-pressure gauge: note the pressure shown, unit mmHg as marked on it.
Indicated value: 180 mmHg
